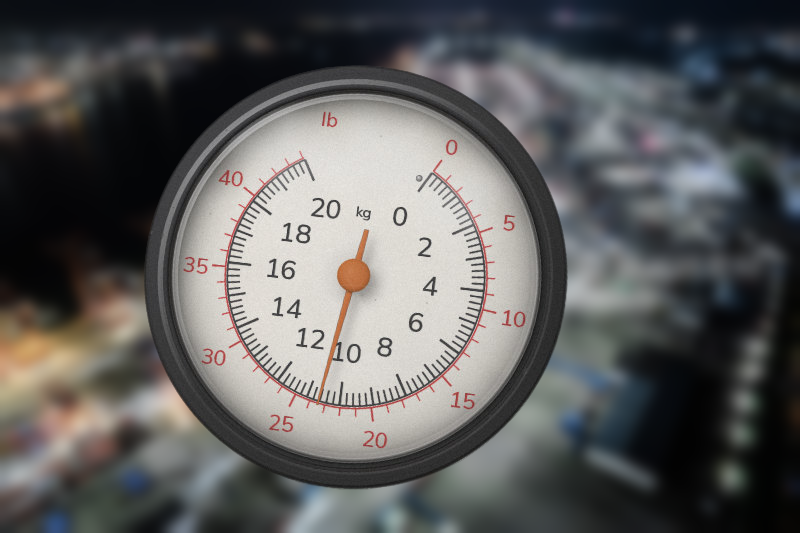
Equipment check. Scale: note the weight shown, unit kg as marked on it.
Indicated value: 10.6 kg
